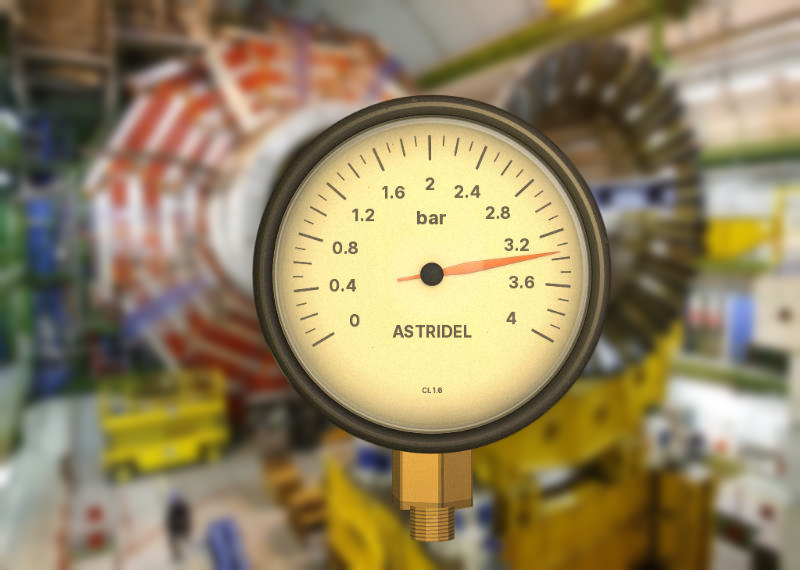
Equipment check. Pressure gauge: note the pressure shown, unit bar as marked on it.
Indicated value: 3.35 bar
